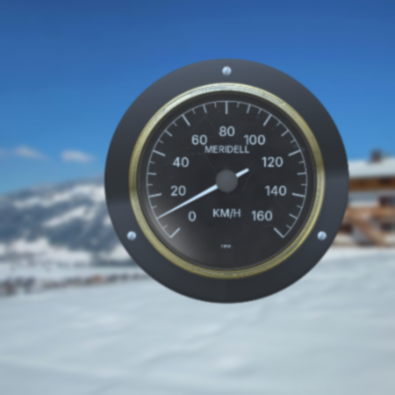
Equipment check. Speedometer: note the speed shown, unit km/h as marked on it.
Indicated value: 10 km/h
